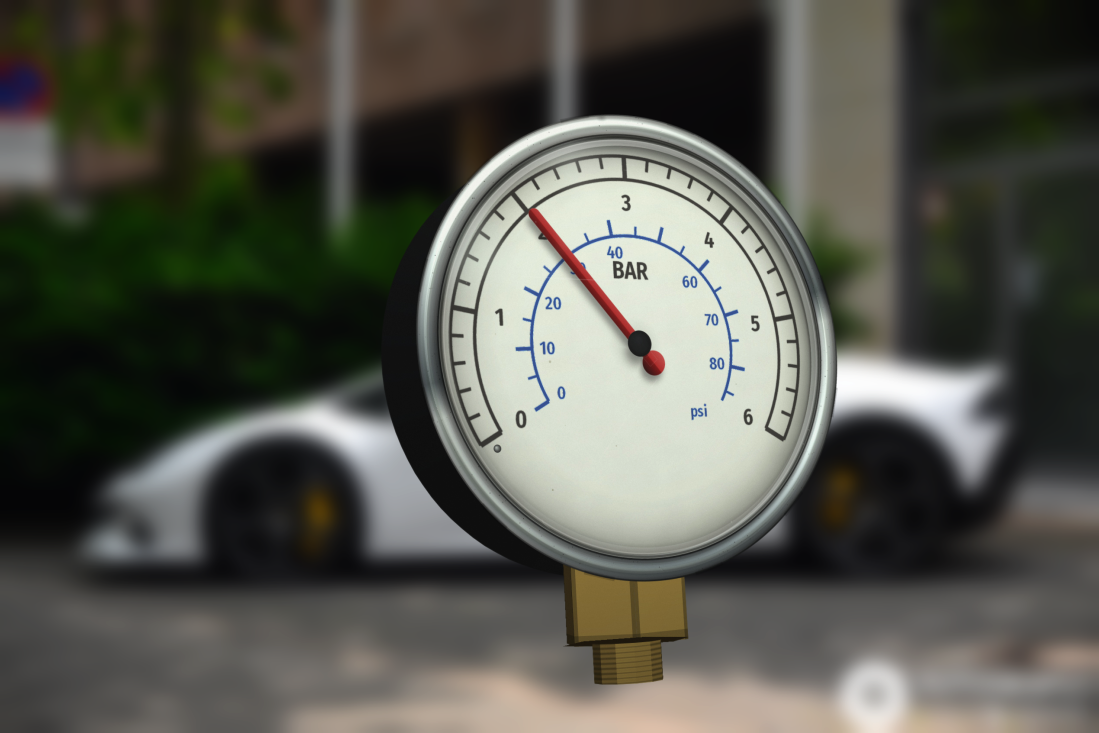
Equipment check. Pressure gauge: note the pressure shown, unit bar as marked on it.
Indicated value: 2 bar
